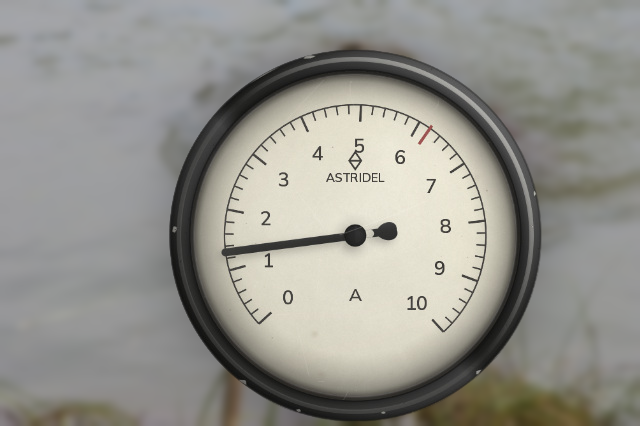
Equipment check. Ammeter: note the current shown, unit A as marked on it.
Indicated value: 1.3 A
